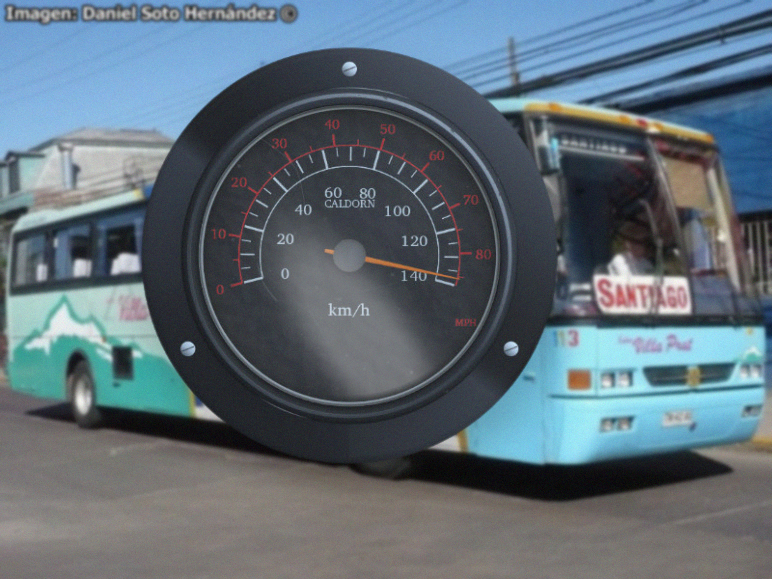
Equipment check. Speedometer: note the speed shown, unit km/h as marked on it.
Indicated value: 137.5 km/h
